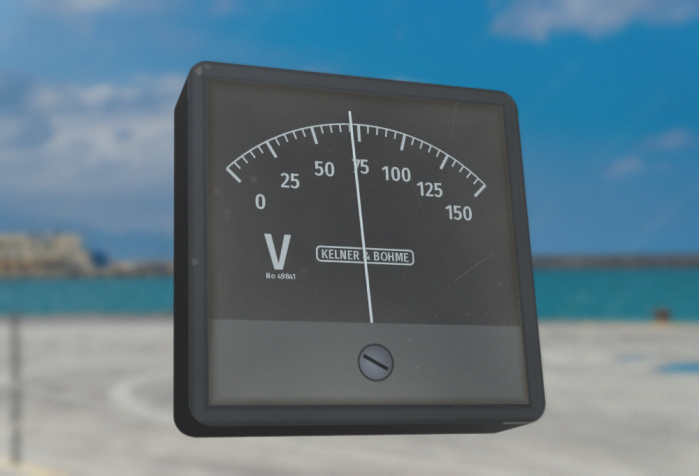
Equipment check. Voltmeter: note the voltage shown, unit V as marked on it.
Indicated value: 70 V
